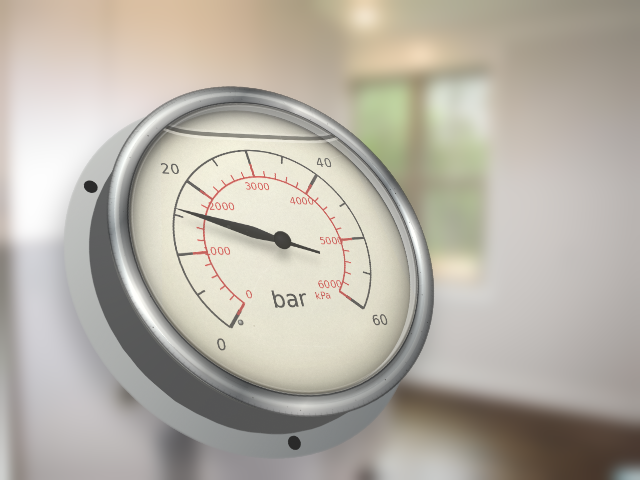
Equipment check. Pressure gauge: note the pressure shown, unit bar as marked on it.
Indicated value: 15 bar
